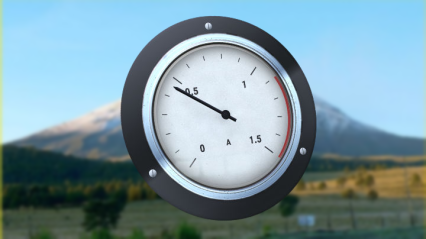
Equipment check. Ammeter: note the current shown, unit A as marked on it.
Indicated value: 0.45 A
